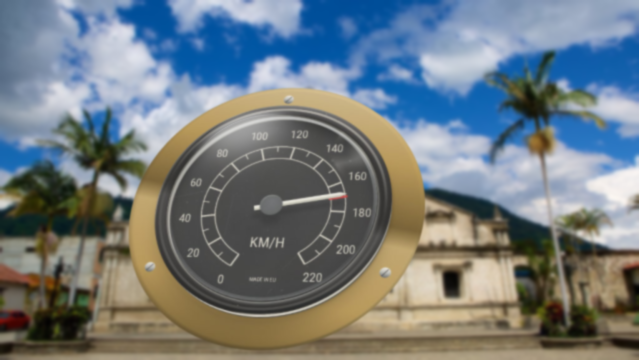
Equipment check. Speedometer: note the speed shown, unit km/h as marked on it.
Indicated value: 170 km/h
